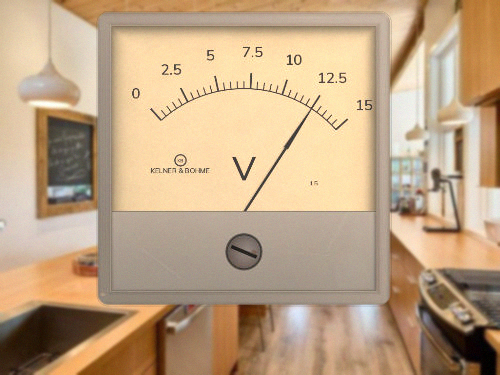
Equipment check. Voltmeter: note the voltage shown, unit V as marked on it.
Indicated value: 12.5 V
